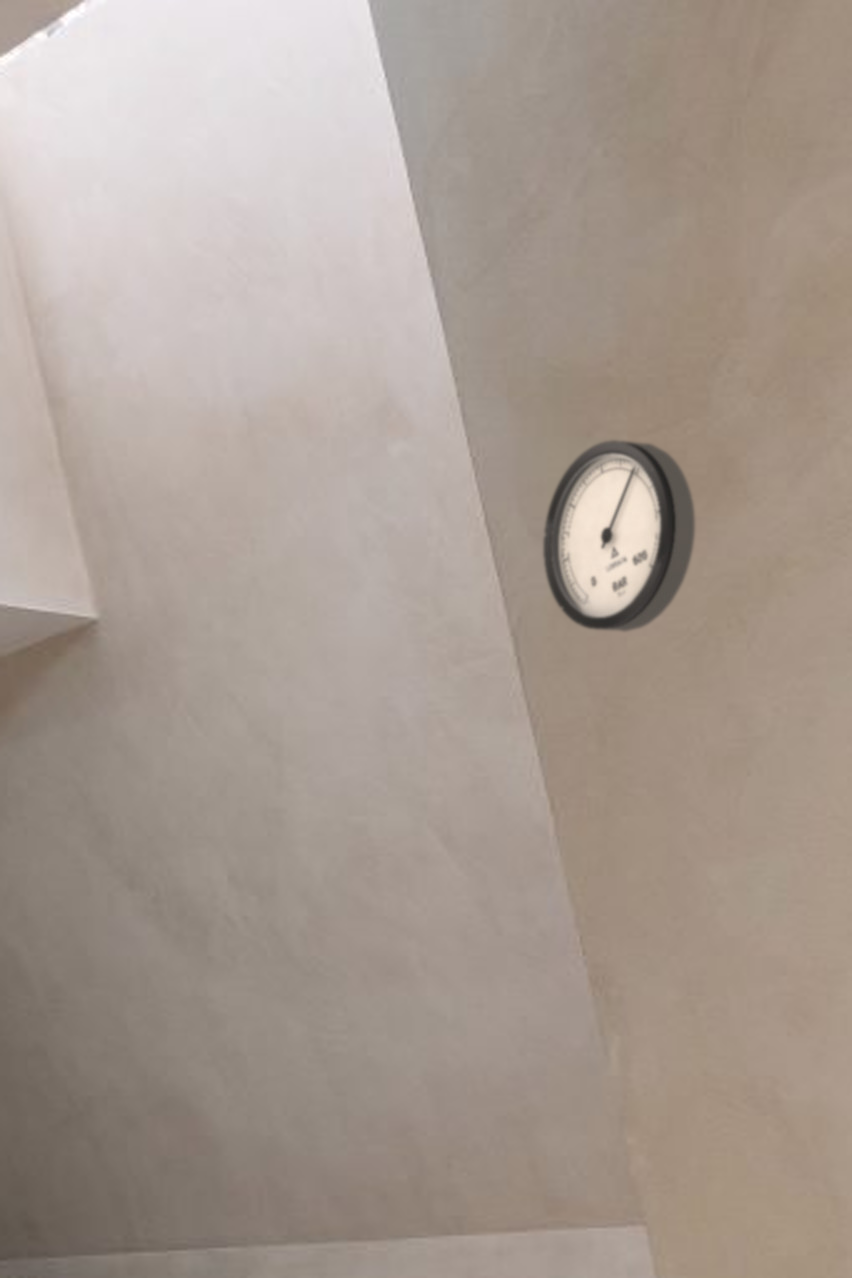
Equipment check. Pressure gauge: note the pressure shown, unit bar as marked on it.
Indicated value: 400 bar
